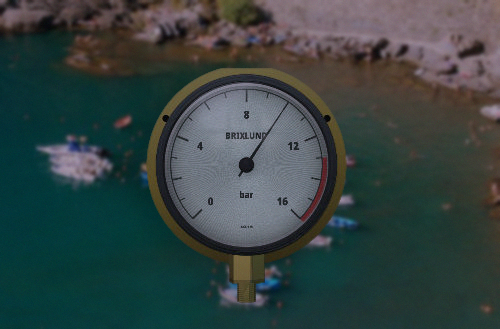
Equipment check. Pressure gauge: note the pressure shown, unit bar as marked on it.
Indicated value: 10 bar
